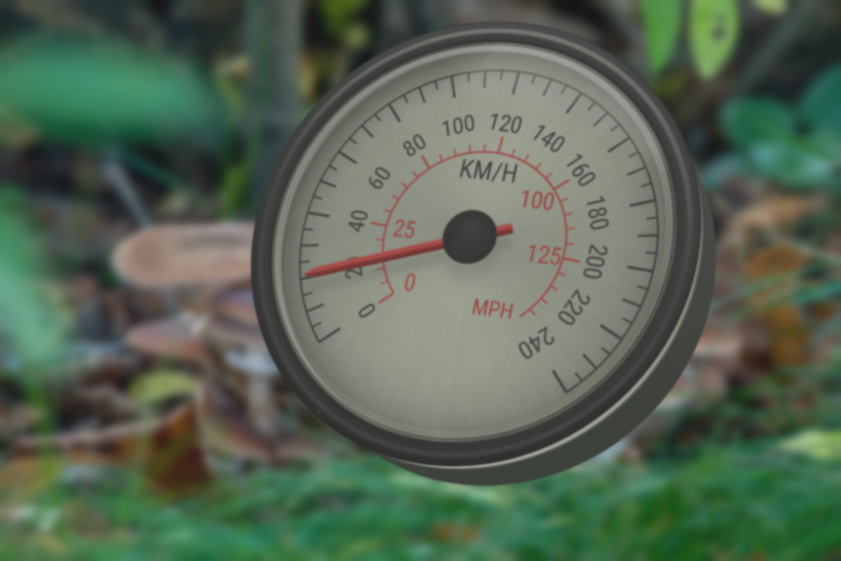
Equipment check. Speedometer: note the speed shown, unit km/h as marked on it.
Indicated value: 20 km/h
